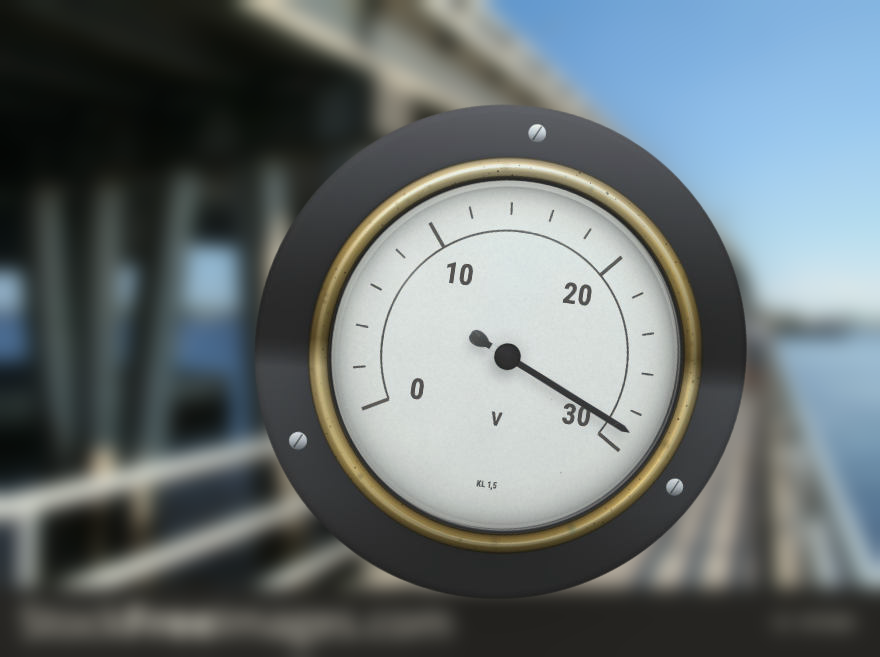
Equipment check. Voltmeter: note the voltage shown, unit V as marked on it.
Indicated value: 29 V
